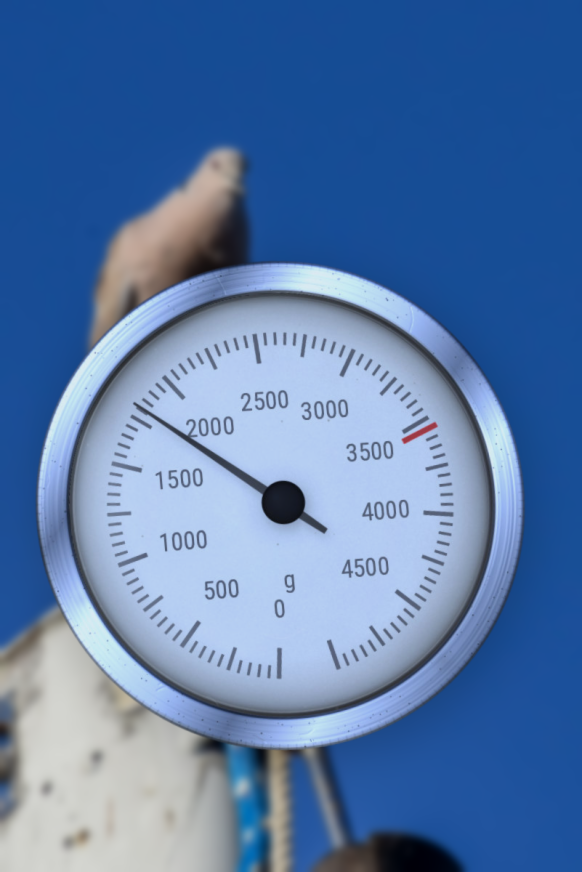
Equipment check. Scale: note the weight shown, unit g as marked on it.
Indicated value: 1800 g
